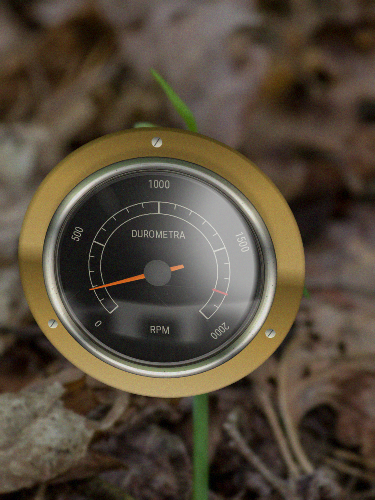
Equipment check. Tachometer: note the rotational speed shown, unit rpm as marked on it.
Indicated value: 200 rpm
